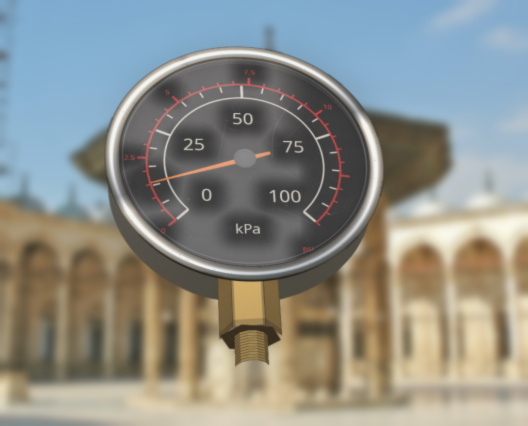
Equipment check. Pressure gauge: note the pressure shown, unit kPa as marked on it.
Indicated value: 10 kPa
